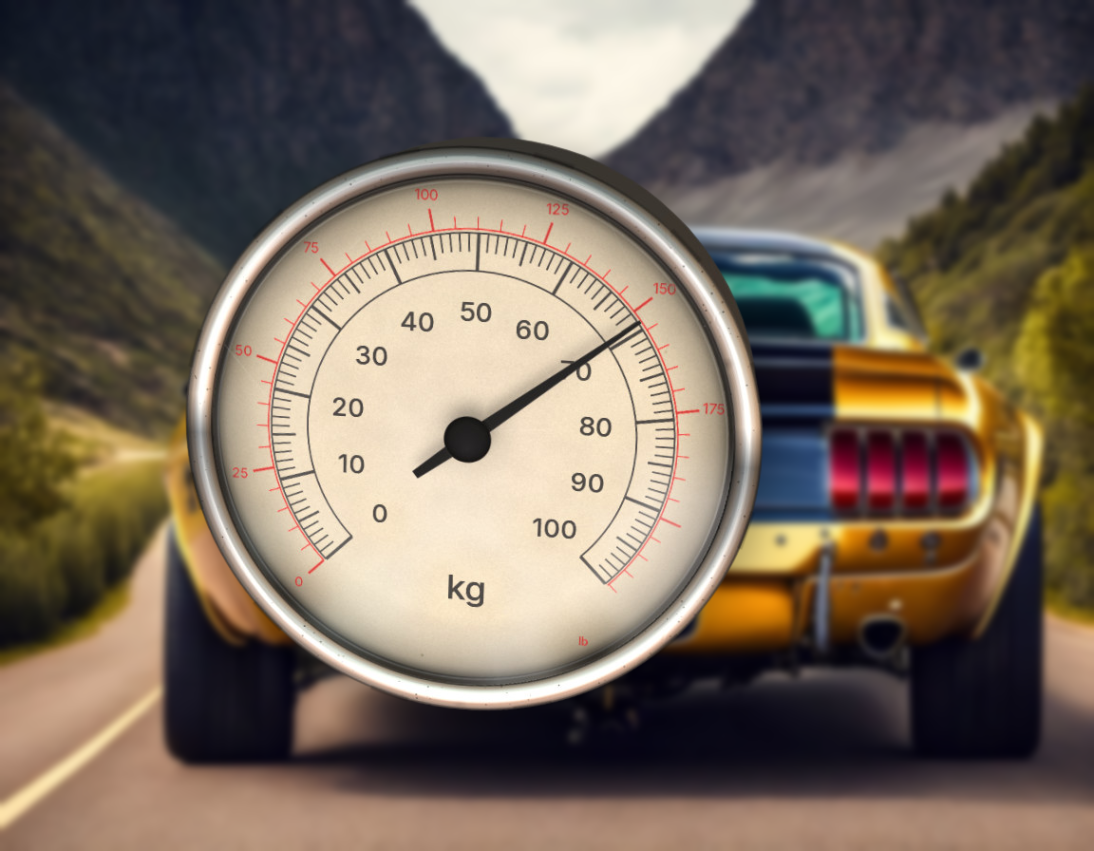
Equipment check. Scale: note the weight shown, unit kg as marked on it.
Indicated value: 69 kg
